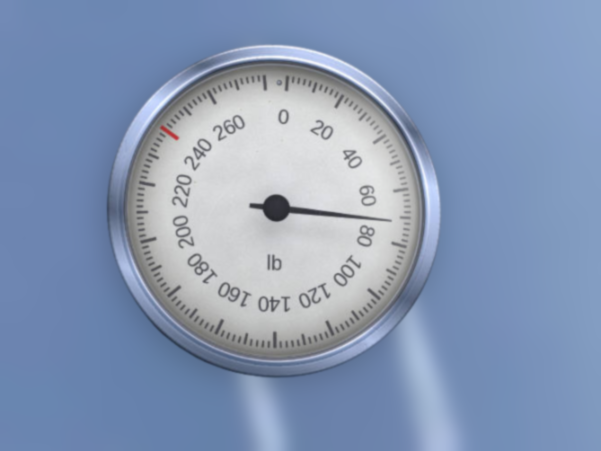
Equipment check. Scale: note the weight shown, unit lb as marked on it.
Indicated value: 72 lb
